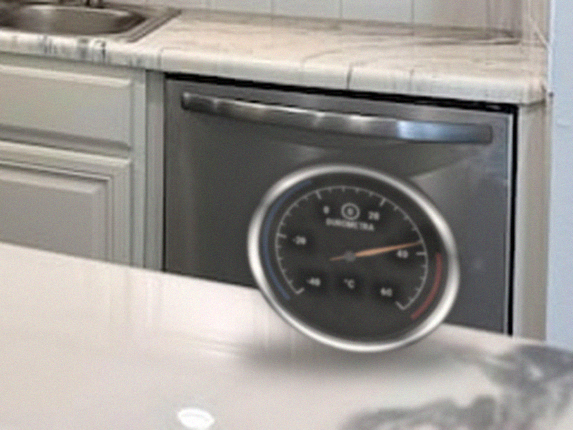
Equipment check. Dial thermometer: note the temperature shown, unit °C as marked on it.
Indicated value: 36 °C
